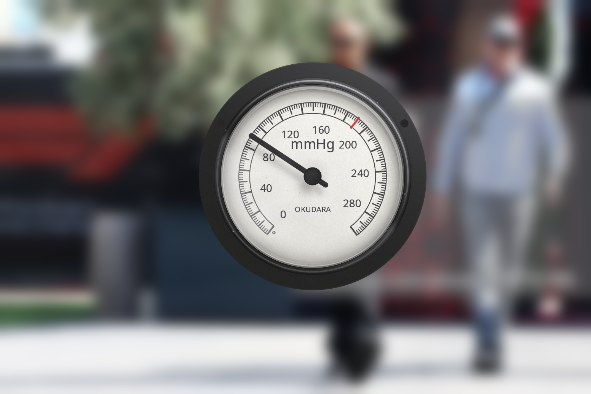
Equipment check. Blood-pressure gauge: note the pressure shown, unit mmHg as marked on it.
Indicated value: 90 mmHg
